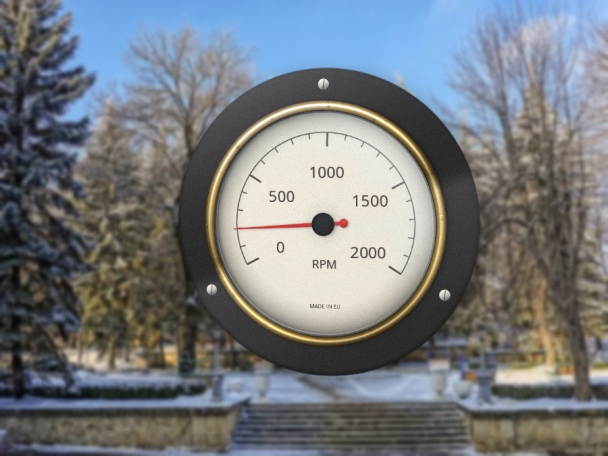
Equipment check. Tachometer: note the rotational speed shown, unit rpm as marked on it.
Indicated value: 200 rpm
